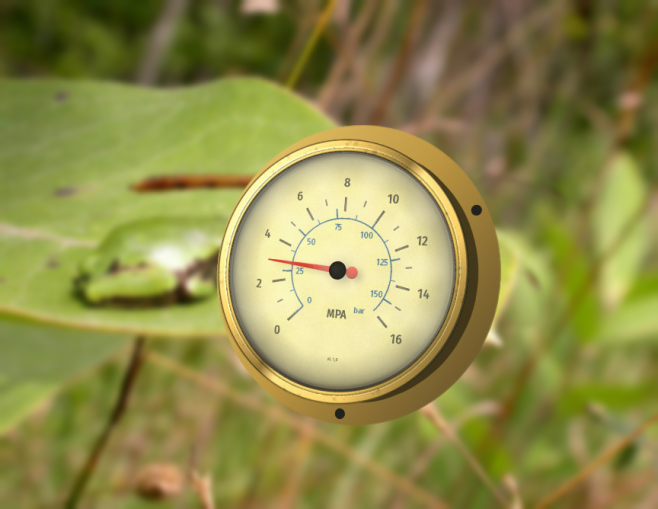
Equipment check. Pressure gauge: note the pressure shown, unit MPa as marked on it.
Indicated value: 3 MPa
